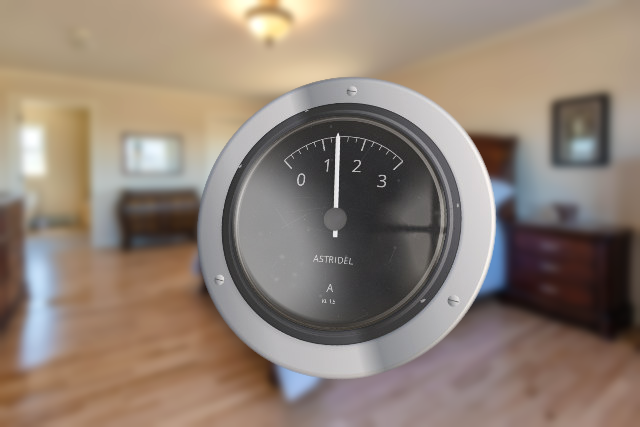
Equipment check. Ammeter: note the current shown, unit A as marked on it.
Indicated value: 1.4 A
